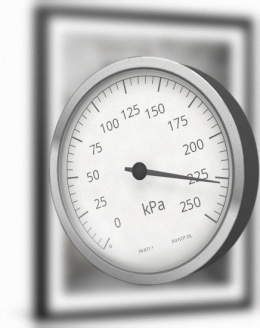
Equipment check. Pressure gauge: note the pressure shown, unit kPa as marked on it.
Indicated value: 227.5 kPa
